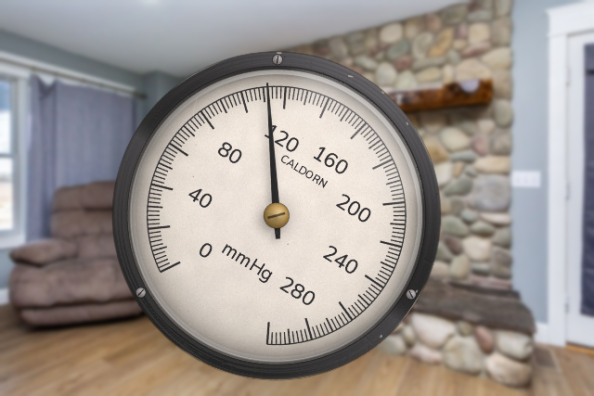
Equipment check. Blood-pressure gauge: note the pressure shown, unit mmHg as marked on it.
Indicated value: 112 mmHg
